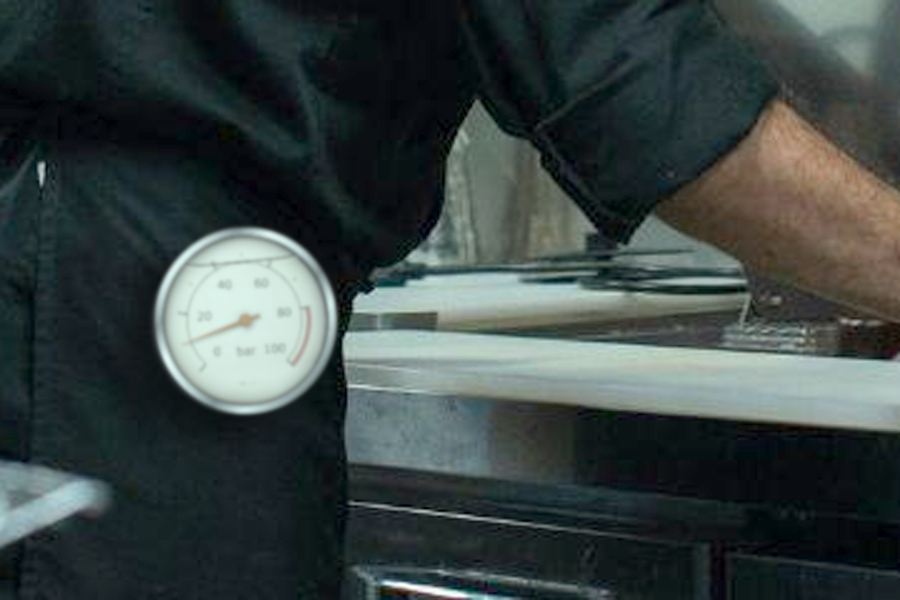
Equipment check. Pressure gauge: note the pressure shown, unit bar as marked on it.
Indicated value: 10 bar
